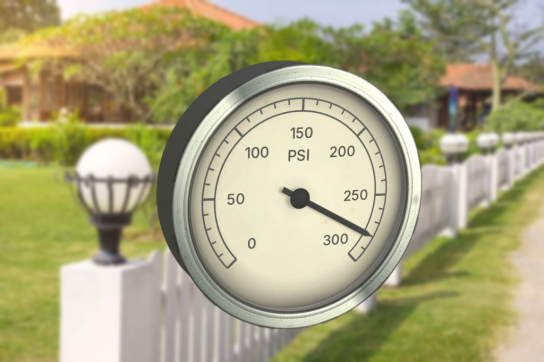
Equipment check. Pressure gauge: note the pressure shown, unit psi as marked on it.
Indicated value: 280 psi
